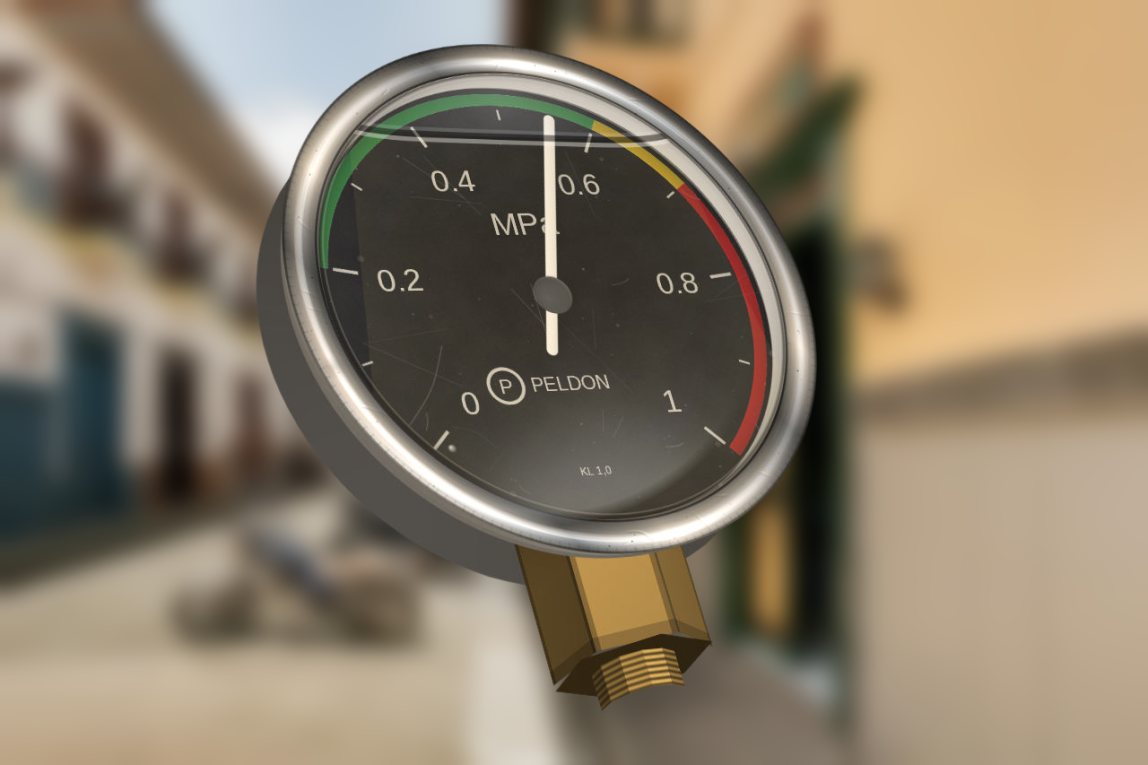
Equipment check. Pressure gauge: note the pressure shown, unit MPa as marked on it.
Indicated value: 0.55 MPa
